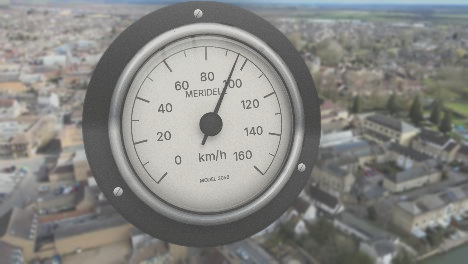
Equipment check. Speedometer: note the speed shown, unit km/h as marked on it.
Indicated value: 95 km/h
